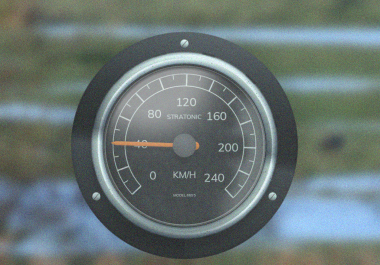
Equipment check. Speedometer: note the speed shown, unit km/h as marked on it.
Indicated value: 40 km/h
